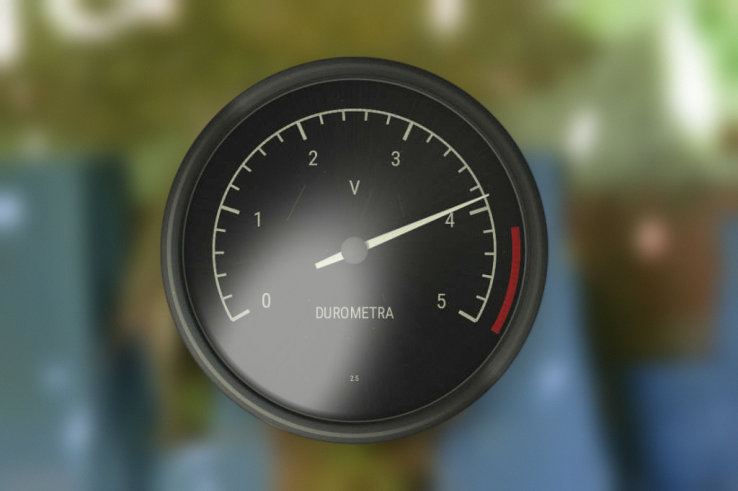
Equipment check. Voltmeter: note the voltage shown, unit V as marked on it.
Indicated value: 3.9 V
